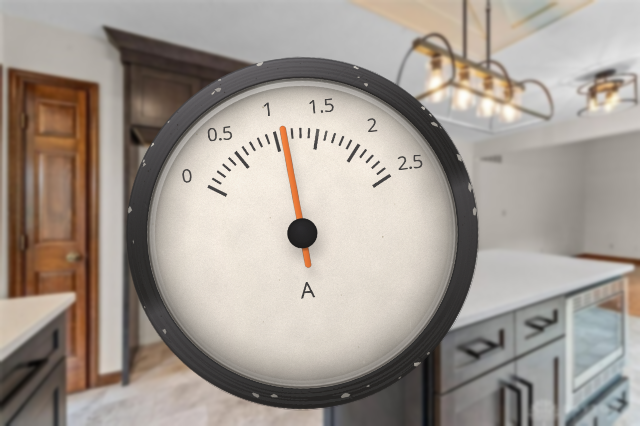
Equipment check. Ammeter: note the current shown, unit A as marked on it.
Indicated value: 1.1 A
